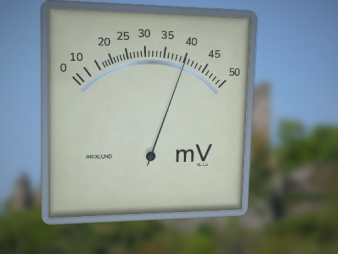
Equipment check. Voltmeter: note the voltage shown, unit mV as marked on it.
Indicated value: 40 mV
